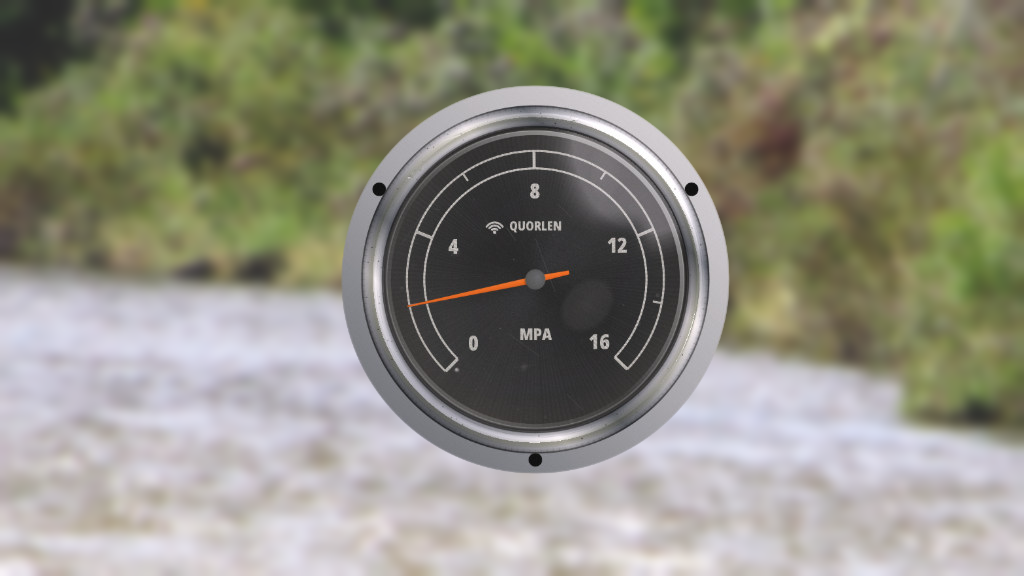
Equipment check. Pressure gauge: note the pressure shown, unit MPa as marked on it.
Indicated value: 2 MPa
